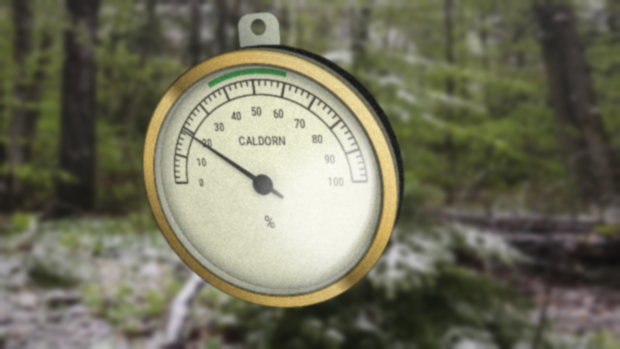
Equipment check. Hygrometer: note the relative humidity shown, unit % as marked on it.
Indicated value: 20 %
